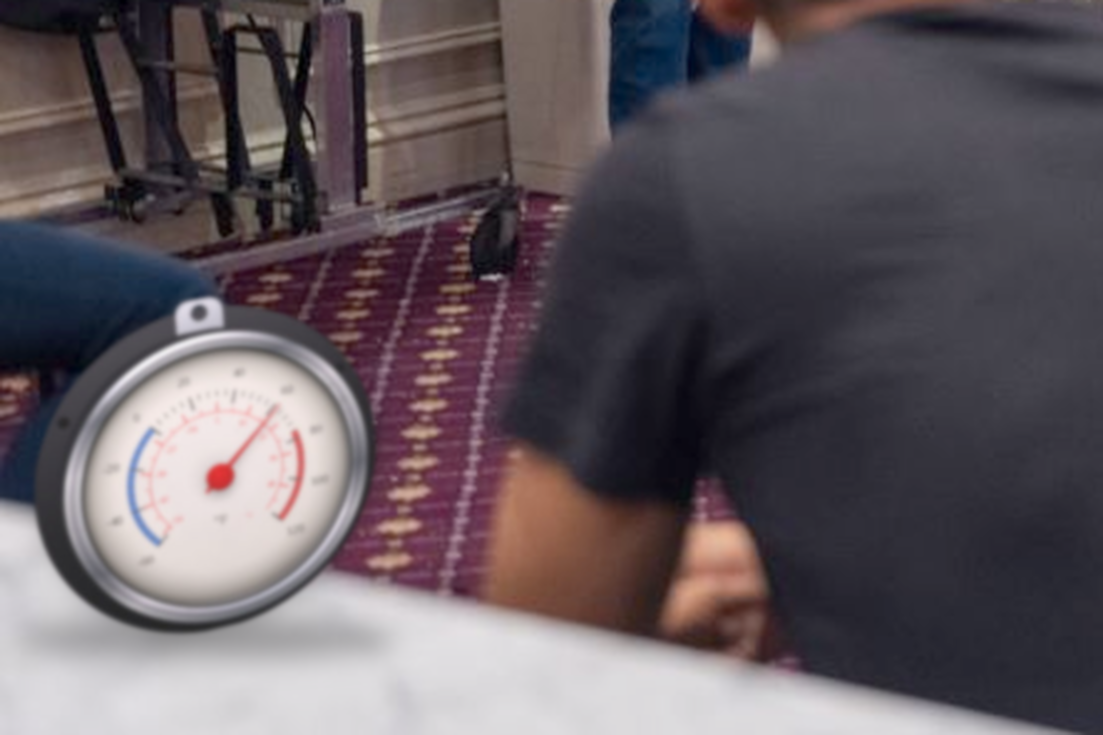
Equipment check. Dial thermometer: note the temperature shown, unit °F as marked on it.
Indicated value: 60 °F
